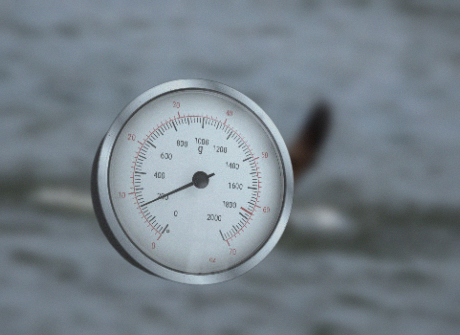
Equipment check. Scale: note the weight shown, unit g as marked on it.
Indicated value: 200 g
